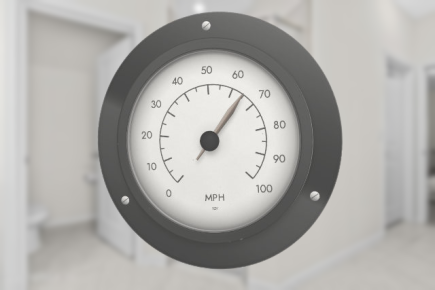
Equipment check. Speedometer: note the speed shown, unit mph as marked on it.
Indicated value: 65 mph
